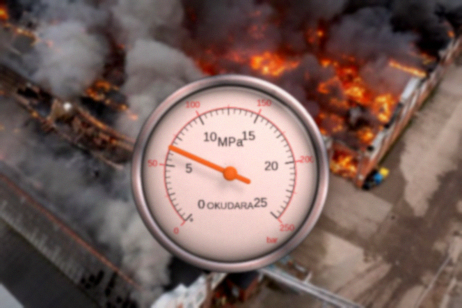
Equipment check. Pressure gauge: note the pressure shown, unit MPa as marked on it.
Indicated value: 6.5 MPa
